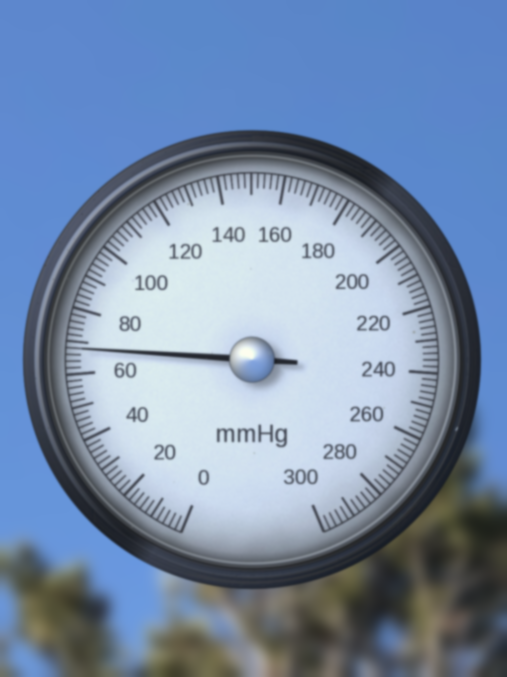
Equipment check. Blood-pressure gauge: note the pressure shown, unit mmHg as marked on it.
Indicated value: 68 mmHg
